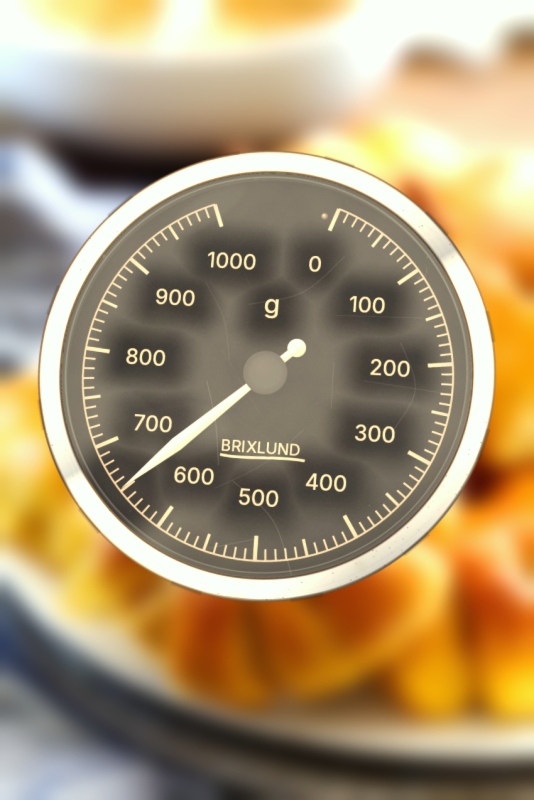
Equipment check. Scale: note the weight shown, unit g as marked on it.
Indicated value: 650 g
